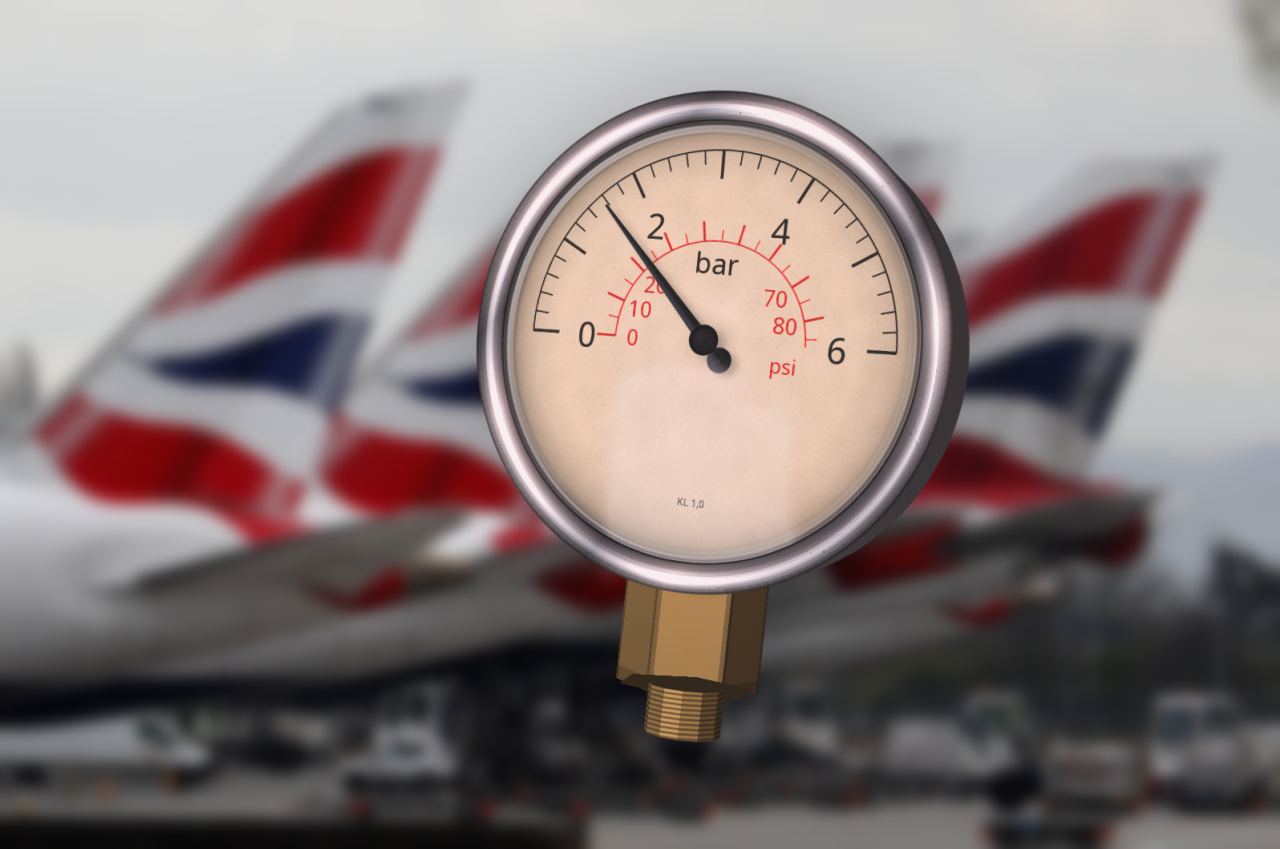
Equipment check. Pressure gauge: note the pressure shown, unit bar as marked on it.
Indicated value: 1.6 bar
